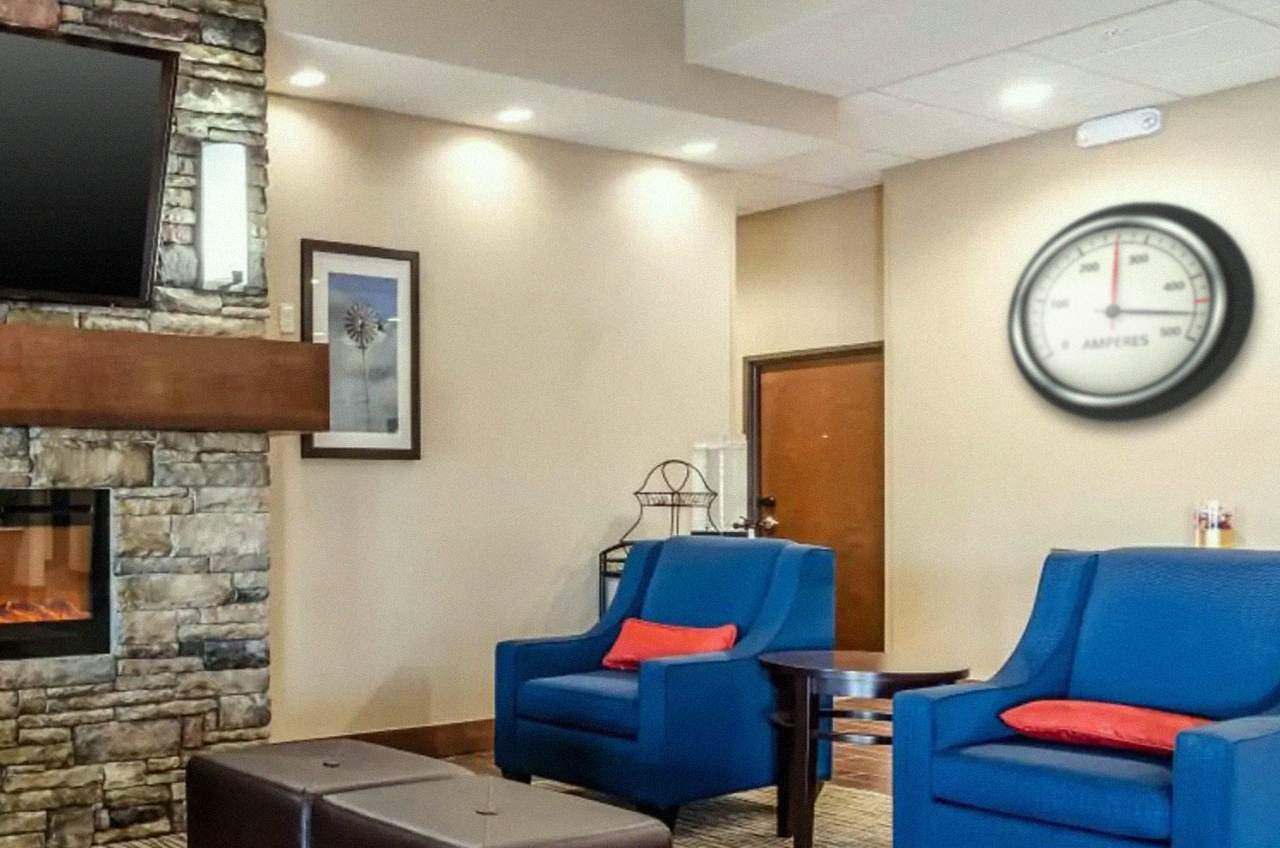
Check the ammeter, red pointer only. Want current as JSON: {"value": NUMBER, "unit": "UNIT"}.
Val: {"value": 260, "unit": "A"}
